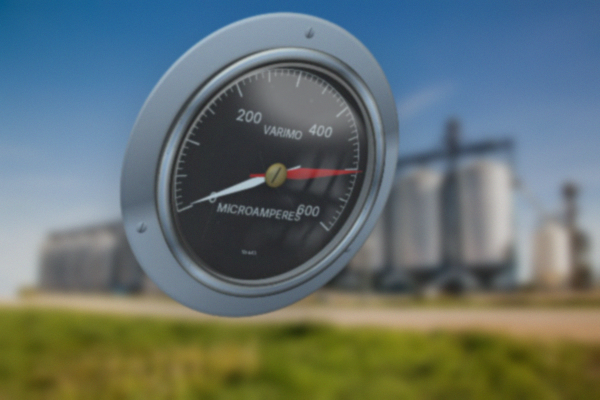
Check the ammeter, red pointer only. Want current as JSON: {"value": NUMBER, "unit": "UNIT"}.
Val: {"value": 500, "unit": "µA"}
